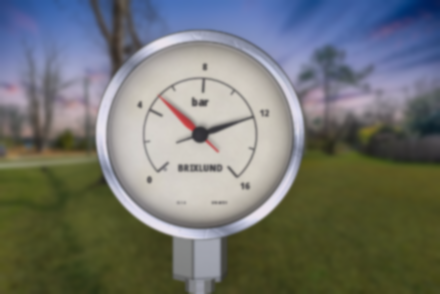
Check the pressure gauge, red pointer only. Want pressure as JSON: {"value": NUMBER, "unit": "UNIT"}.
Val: {"value": 5, "unit": "bar"}
